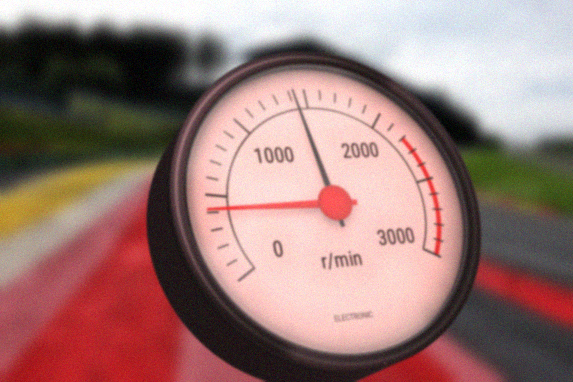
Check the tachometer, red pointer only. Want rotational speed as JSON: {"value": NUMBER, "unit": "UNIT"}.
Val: {"value": 400, "unit": "rpm"}
